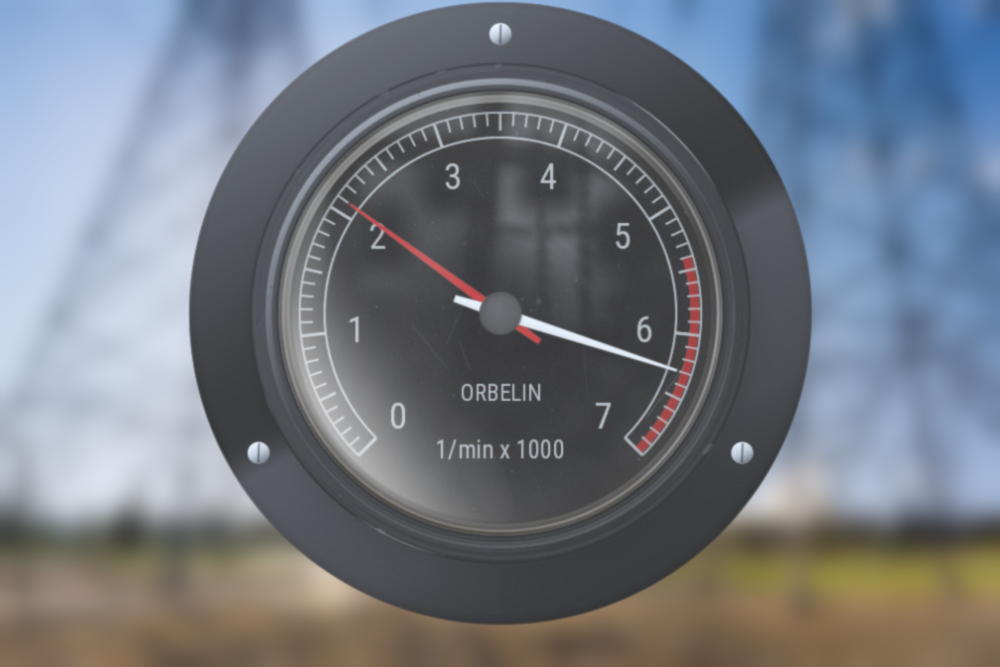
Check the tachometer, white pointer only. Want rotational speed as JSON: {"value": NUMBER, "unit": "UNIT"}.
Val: {"value": 6300, "unit": "rpm"}
